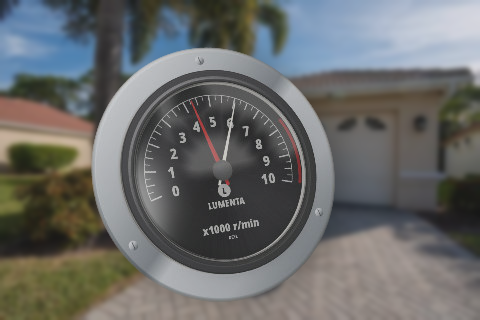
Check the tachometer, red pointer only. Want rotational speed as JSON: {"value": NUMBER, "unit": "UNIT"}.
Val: {"value": 4250, "unit": "rpm"}
